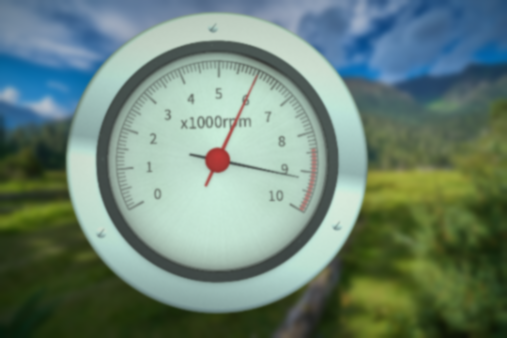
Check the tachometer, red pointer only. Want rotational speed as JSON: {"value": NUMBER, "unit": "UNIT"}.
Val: {"value": 6000, "unit": "rpm"}
